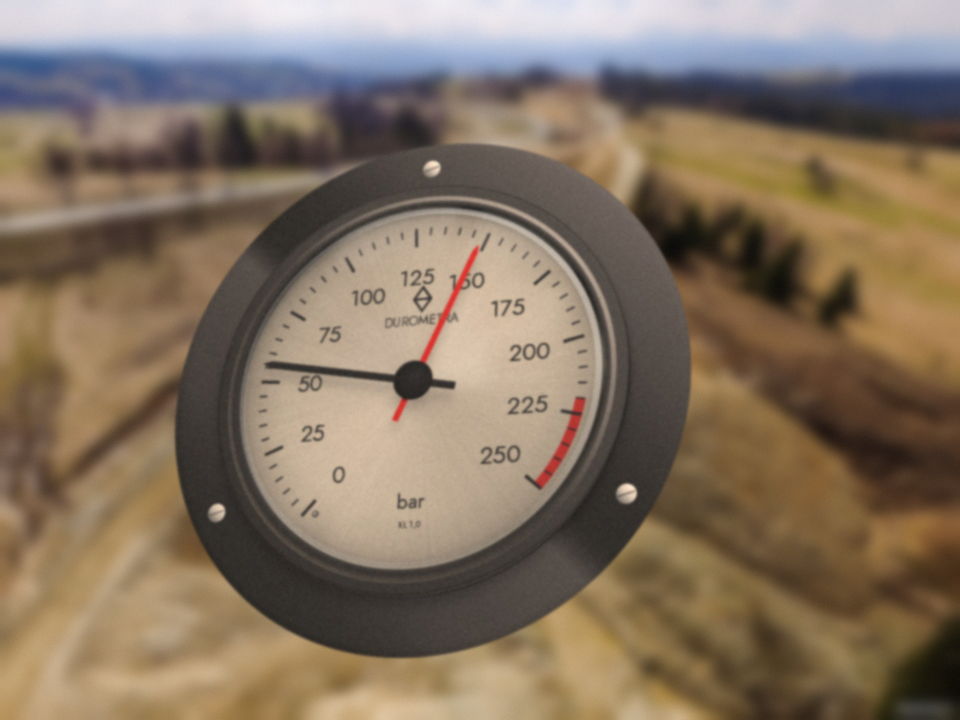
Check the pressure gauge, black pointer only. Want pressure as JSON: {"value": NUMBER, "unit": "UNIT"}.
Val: {"value": 55, "unit": "bar"}
